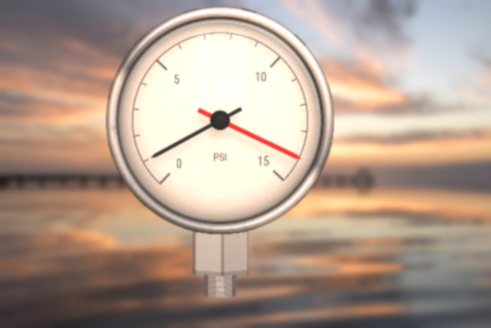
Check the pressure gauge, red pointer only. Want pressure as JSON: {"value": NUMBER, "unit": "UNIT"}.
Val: {"value": 14, "unit": "psi"}
